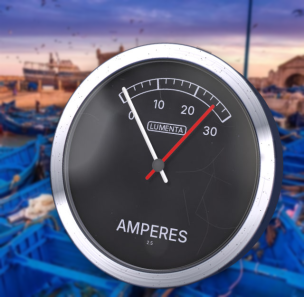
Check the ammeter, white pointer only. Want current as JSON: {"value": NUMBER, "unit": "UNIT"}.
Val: {"value": 2, "unit": "A"}
